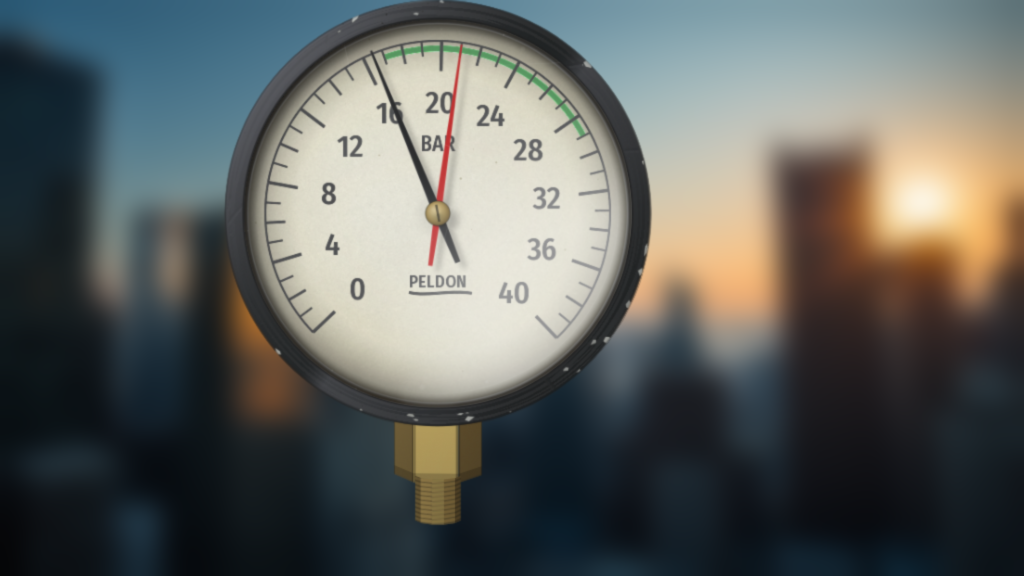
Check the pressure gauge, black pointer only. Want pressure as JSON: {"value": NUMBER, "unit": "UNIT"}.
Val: {"value": 16.5, "unit": "bar"}
